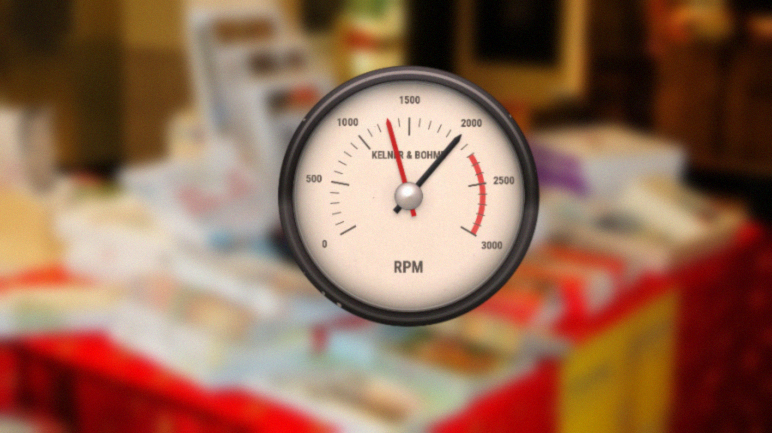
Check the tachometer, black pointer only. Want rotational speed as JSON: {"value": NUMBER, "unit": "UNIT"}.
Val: {"value": 2000, "unit": "rpm"}
